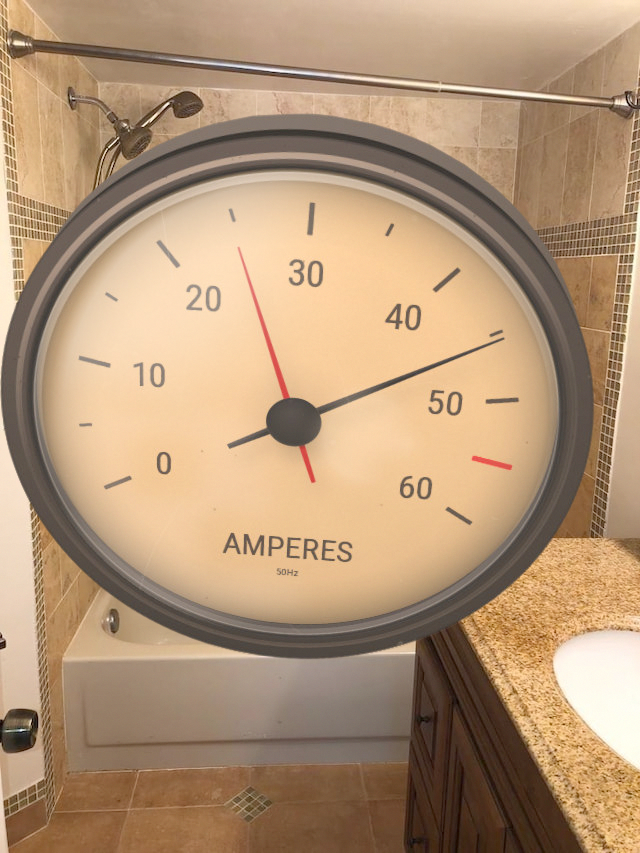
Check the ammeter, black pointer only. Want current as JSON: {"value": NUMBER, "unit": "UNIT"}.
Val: {"value": 45, "unit": "A"}
